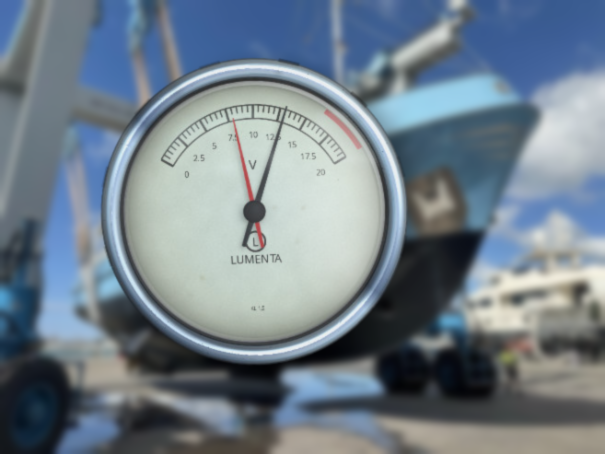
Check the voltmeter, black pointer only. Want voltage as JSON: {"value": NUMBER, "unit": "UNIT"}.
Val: {"value": 13, "unit": "V"}
